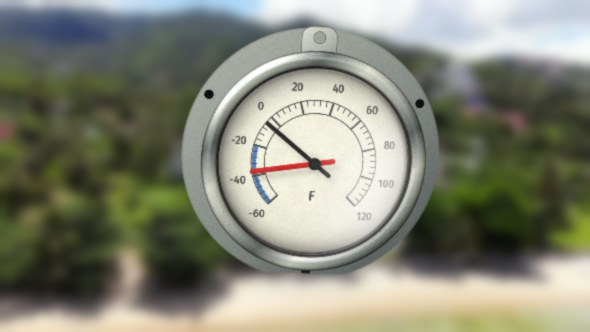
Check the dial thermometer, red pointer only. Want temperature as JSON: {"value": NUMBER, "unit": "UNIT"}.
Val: {"value": -36, "unit": "°F"}
